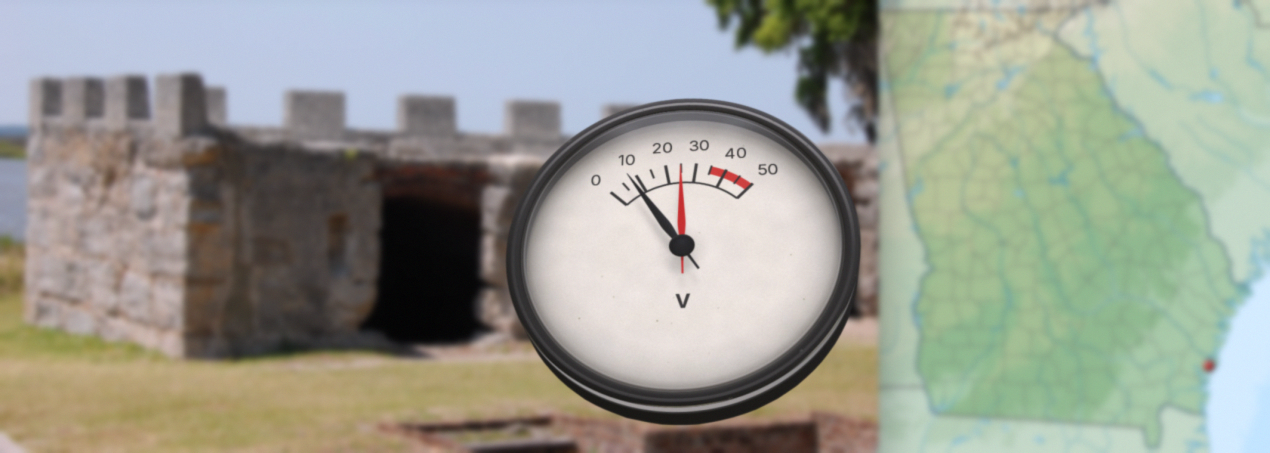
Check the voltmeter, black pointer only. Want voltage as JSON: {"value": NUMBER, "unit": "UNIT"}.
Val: {"value": 7.5, "unit": "V"}
